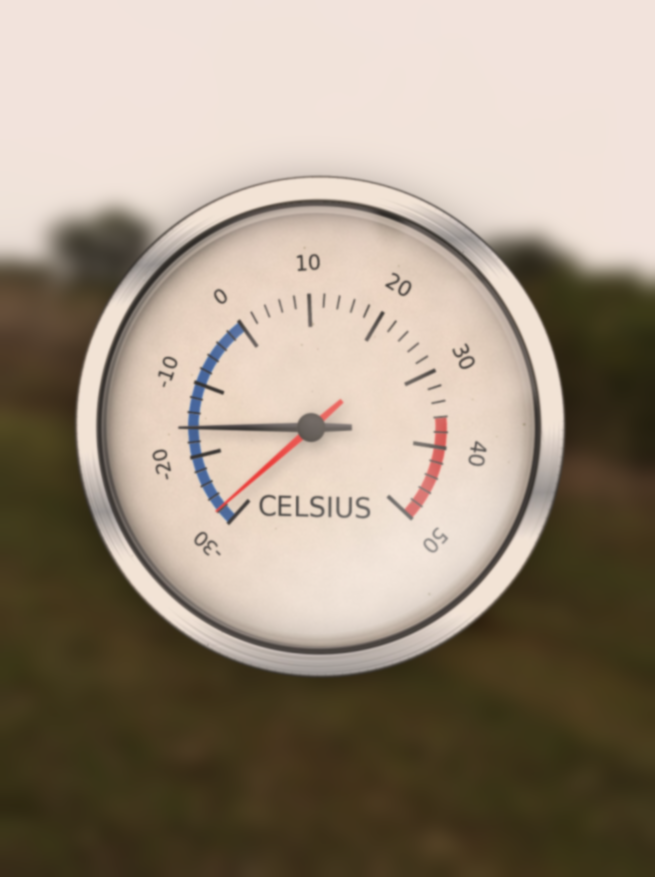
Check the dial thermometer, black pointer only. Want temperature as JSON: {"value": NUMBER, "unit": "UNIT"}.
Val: {"value": -16, "unit": "°C"}
